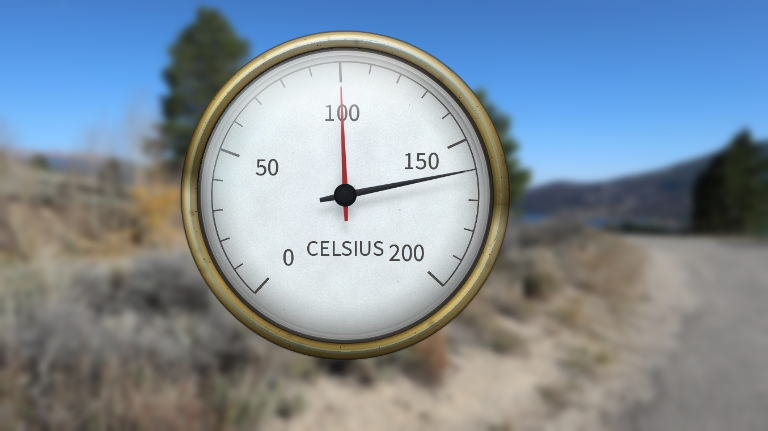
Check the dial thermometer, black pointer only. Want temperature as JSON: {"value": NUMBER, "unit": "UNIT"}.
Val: {"value": 160, "unit": "°C"}
